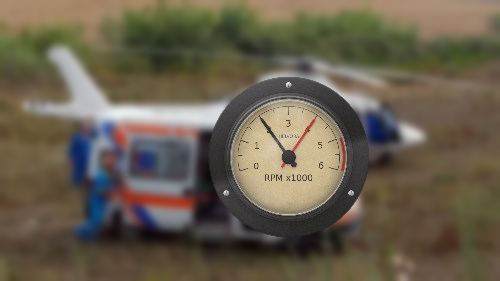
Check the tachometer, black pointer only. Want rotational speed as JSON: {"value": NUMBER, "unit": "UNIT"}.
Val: {"value": 2000, "unit": "rpm"}
